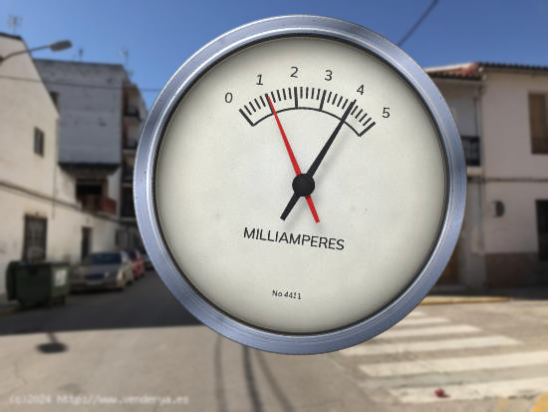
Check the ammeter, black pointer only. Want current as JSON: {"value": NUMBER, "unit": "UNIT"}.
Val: {"value": 4, "unit": "mA"}
